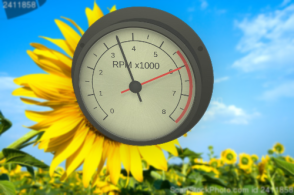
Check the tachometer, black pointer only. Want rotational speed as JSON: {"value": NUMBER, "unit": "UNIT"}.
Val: {"value": 3500, "unit": "rpm"}
